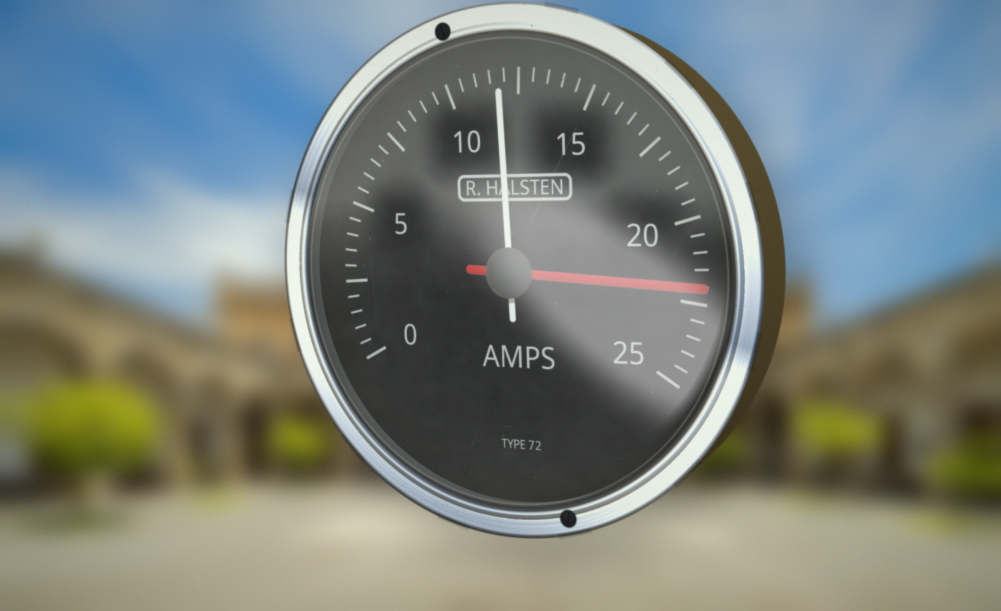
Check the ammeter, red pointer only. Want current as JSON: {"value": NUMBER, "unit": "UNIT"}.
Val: {"value": 22, "unit": "A"}
